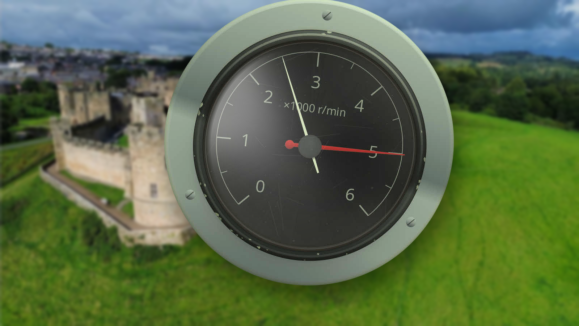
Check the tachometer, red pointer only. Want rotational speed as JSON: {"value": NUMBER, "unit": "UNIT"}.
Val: {"value": 5000, "unit": "rpm"}
